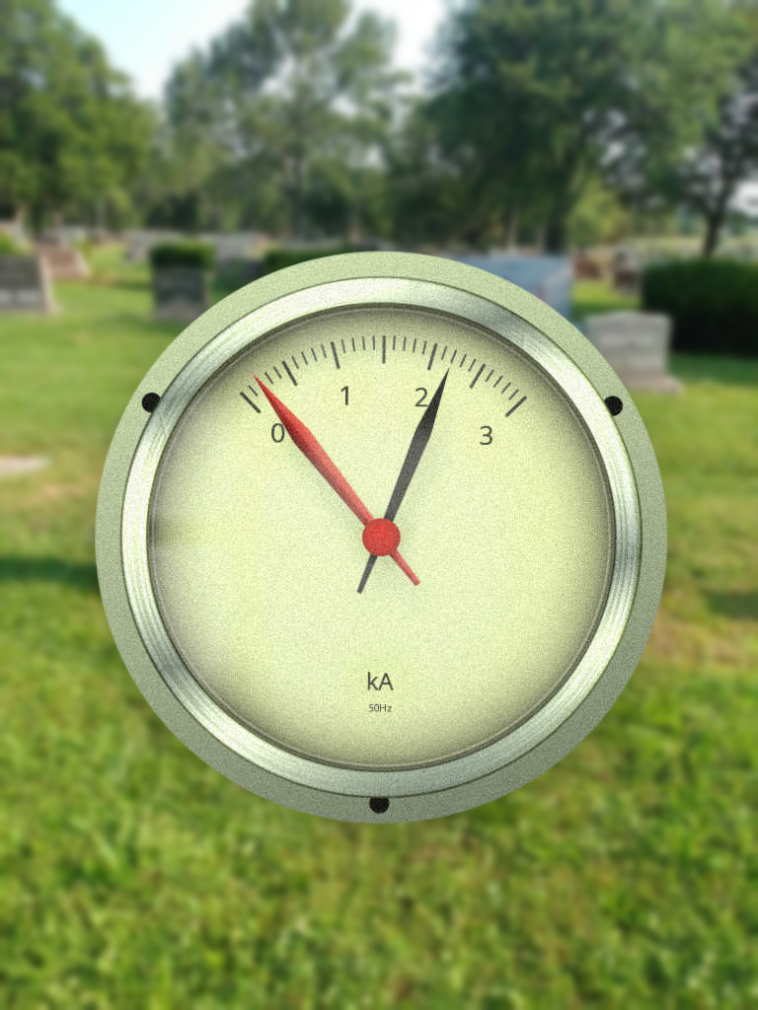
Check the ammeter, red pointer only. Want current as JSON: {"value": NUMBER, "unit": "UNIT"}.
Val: {"value": 0.2, "unit": "kA"}
